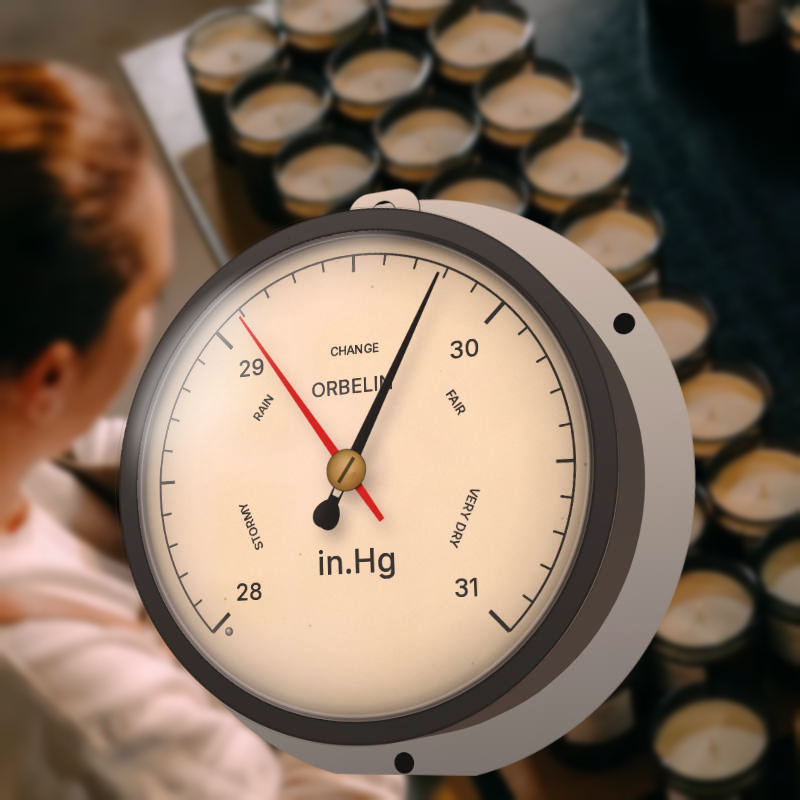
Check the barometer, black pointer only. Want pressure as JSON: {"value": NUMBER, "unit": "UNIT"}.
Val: {"value": 29.8, "unit": "inHg"}
